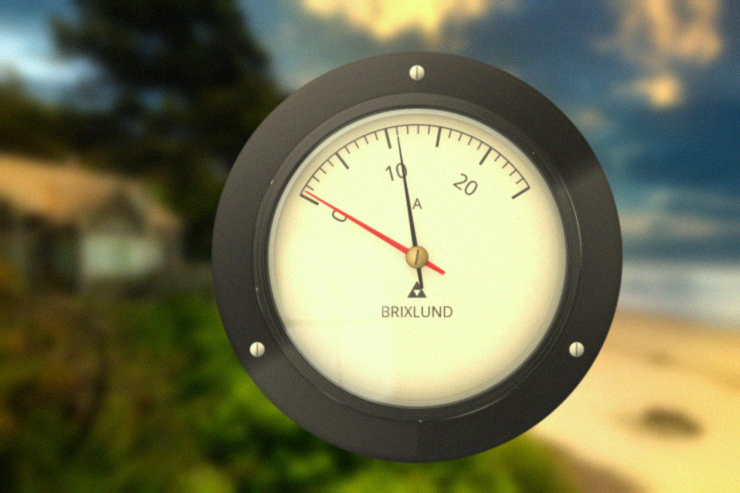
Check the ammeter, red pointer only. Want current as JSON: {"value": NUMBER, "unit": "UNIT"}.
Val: {"value": 0.5, "unit": "A"}
